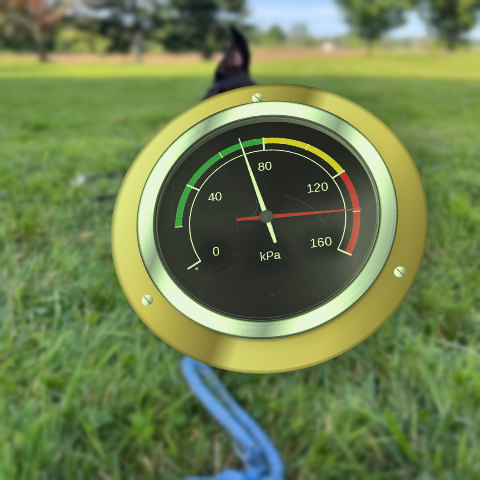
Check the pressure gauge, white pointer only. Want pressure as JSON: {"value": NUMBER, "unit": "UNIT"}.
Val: {"value": 70, "unit": "kPa"}
